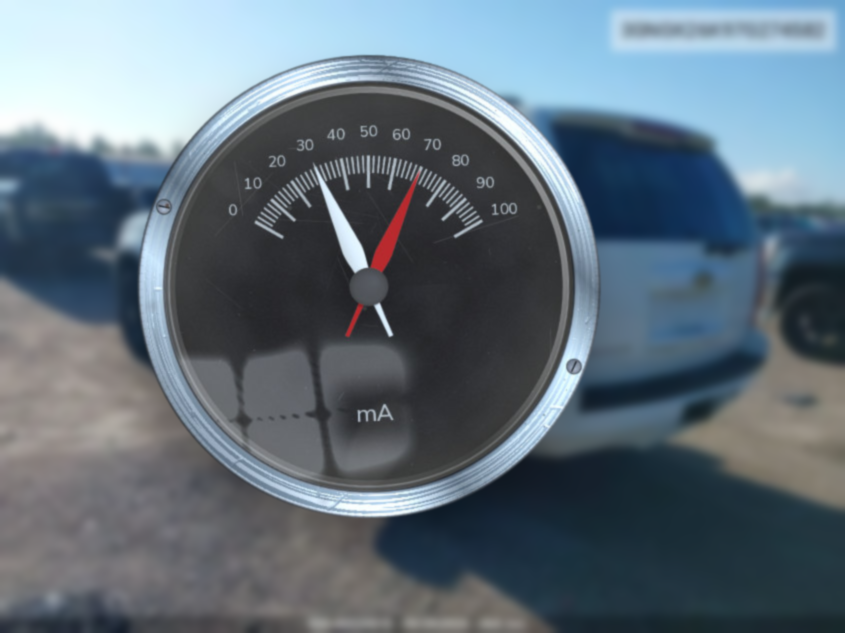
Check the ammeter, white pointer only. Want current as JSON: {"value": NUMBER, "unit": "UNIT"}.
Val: {"value": 30, "unit": "mA"}
